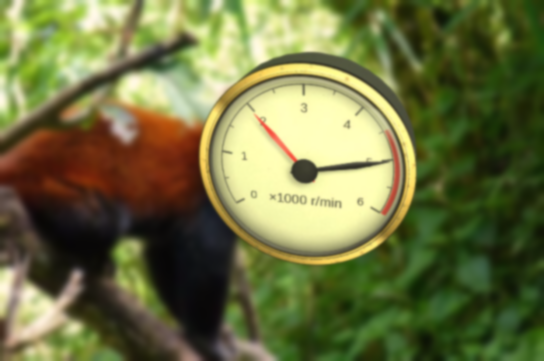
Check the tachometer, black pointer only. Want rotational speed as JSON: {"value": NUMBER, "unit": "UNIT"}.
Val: {"value": 5000, "unit": "rpm"}
